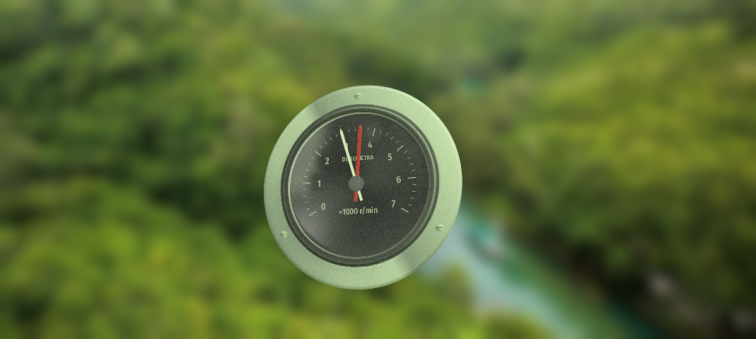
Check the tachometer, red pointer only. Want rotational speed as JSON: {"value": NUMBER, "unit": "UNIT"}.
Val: {"value": 3600, "unit": "rpm"}
